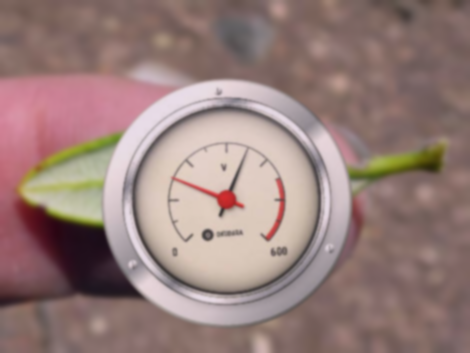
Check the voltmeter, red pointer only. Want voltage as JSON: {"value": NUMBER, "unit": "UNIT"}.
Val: {"value": 150, "unit": "V"}
